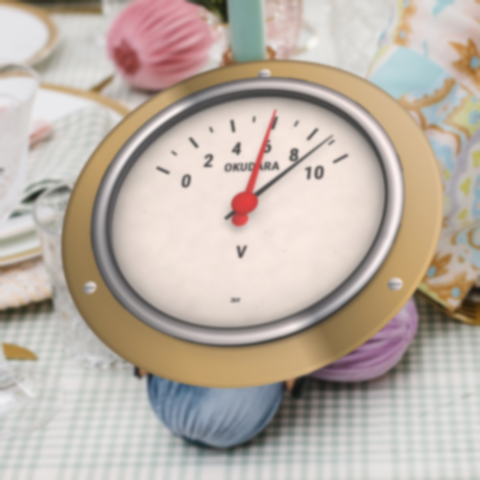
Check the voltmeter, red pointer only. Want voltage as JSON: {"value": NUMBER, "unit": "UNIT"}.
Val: {"value": 6, "unit": "V"}
